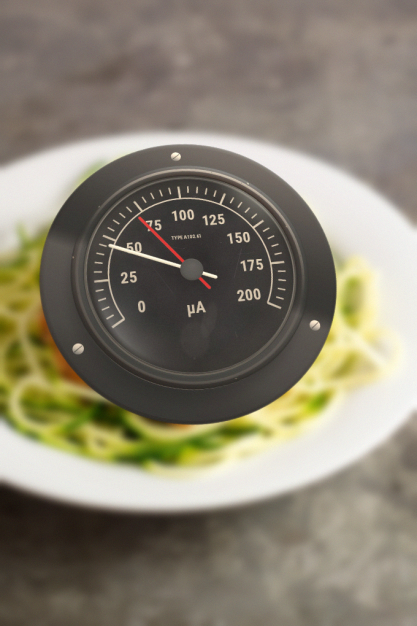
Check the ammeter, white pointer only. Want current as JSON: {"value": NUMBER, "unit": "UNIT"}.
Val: {"value": 45, "unit": "µA"}
